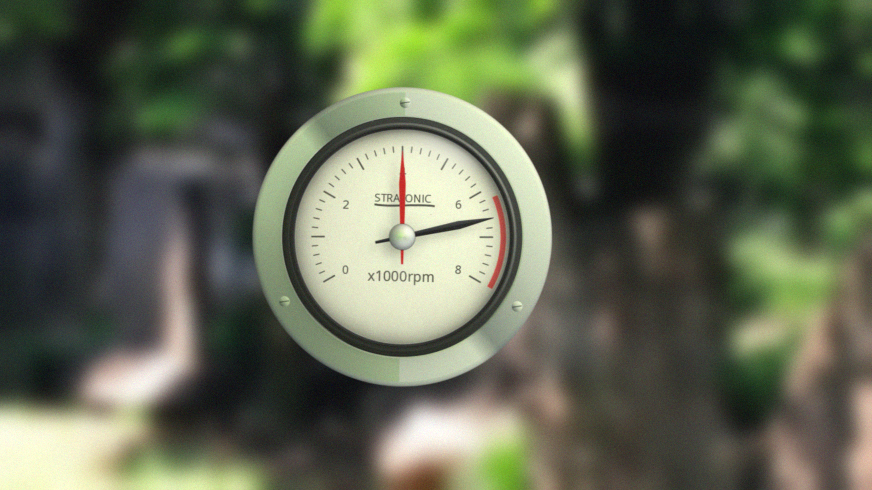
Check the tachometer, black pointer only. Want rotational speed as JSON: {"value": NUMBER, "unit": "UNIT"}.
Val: {"value": 6600, "unit": "rpm"}
